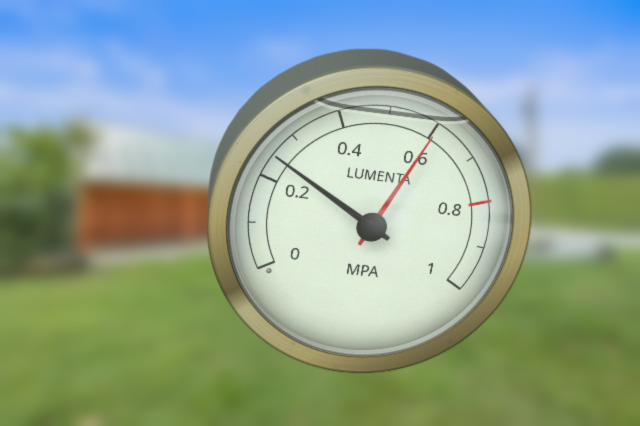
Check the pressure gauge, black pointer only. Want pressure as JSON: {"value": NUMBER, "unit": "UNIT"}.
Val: {"value": 0.25, "unit": "MPa"}
